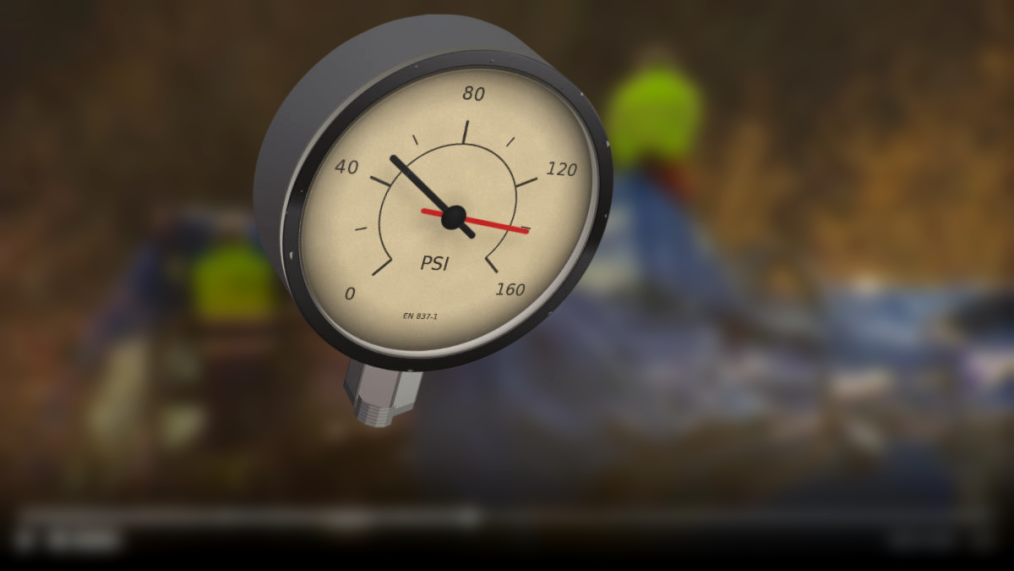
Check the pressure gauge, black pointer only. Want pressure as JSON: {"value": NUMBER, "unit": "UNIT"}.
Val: {"value": 50, "unit": "psi"}
